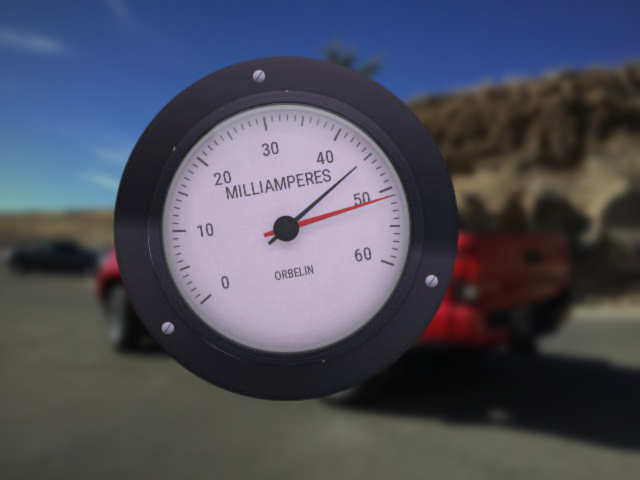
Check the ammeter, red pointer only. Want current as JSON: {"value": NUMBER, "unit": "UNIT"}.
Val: {"value": 51, "unit": "mA"}
